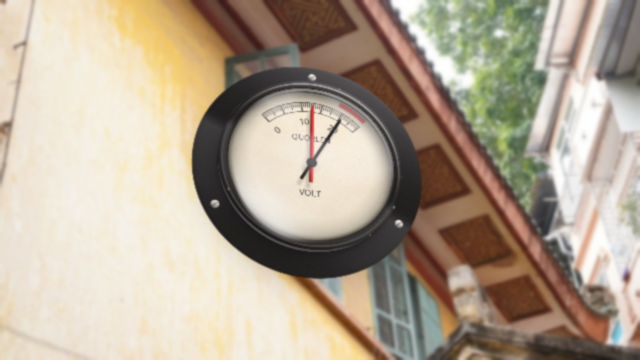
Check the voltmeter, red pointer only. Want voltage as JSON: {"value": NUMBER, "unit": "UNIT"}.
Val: {"value": 12.5, "unit": "V"}
